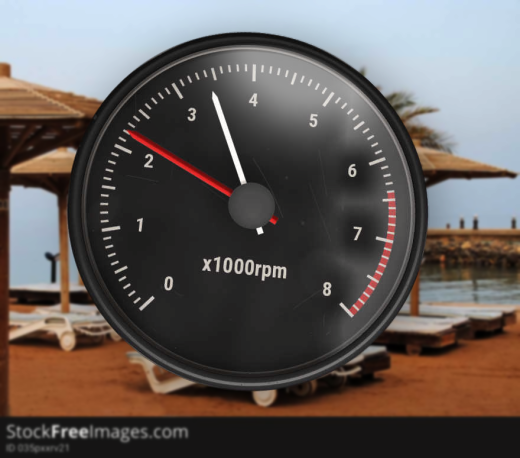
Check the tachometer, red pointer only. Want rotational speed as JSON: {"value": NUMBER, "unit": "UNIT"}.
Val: {"value": 2200, "unit": "rpm"}
